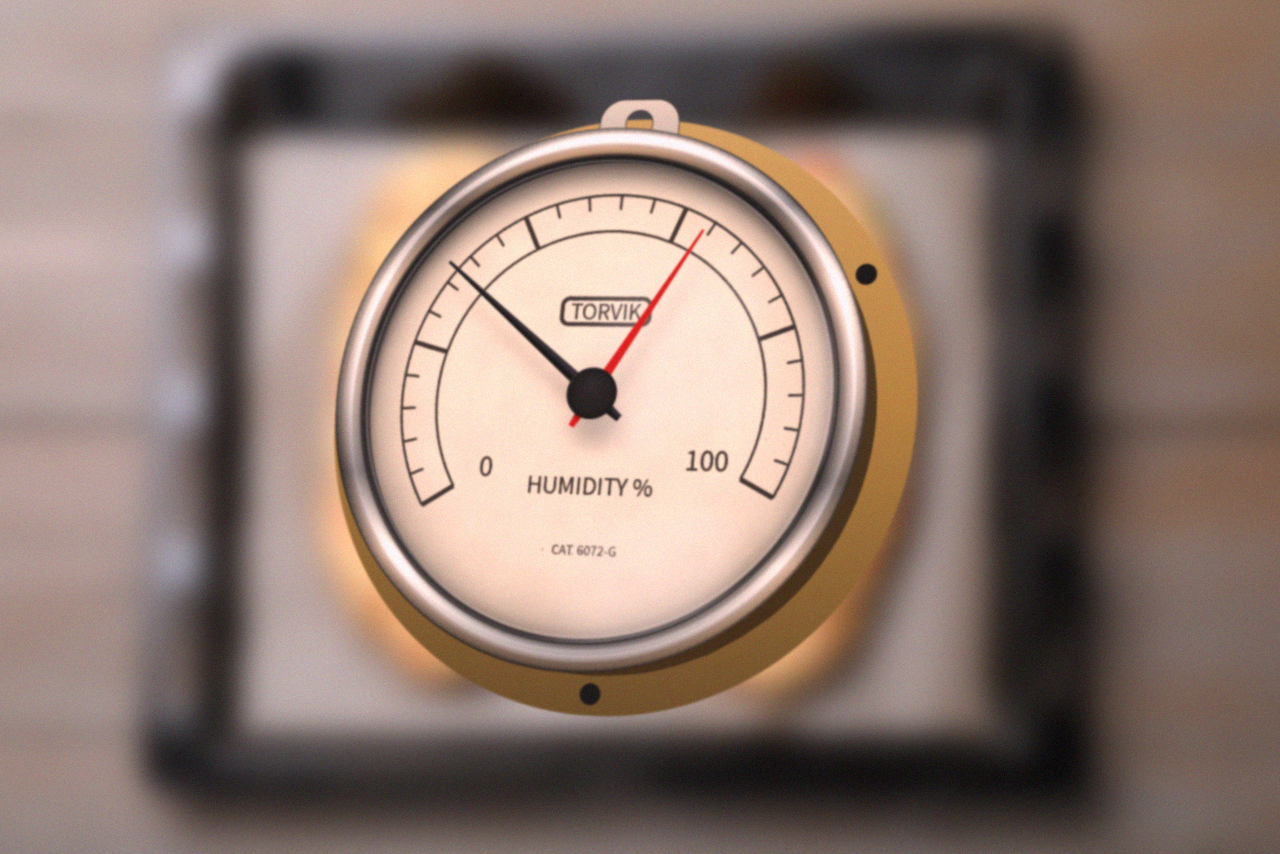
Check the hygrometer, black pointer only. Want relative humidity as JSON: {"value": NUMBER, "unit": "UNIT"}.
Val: {"value": 30, "unit": "%"}
